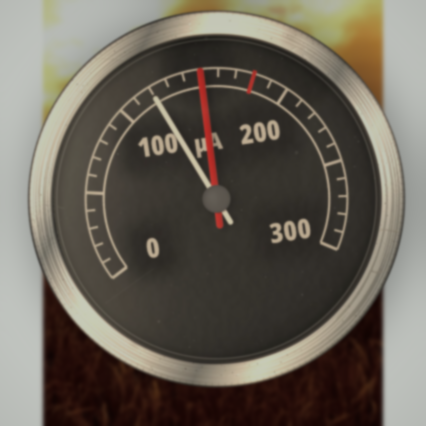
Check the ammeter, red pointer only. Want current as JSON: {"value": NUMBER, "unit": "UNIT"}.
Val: {"value": 150, "unit": "µA"}
